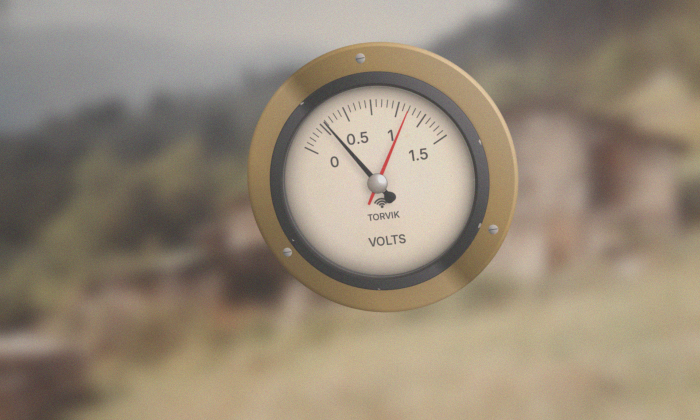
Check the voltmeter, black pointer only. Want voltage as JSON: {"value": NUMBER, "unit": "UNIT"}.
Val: {"value": 0.3, "unit": "V"}
